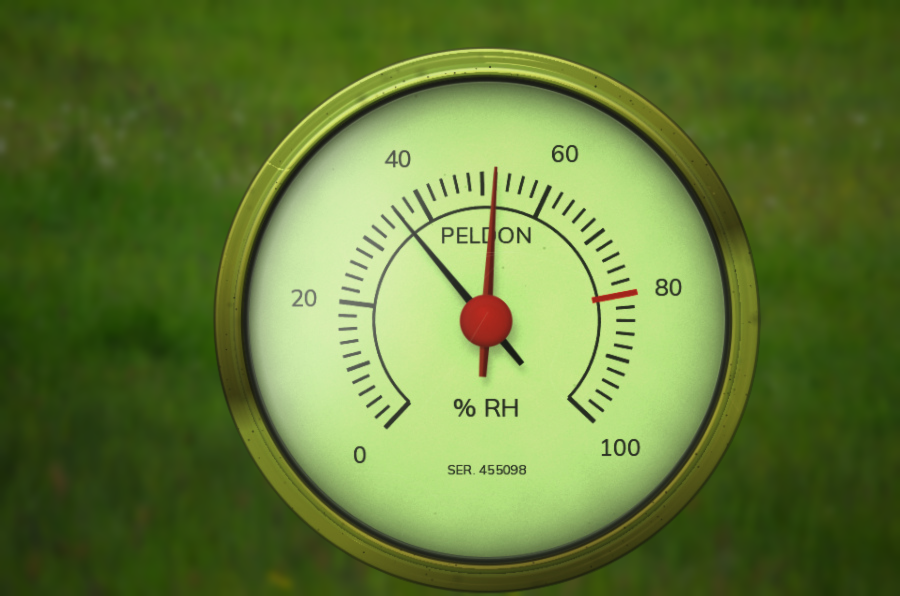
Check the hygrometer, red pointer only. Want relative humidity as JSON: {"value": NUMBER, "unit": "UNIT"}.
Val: {"value": 52, "unit": "%"}
